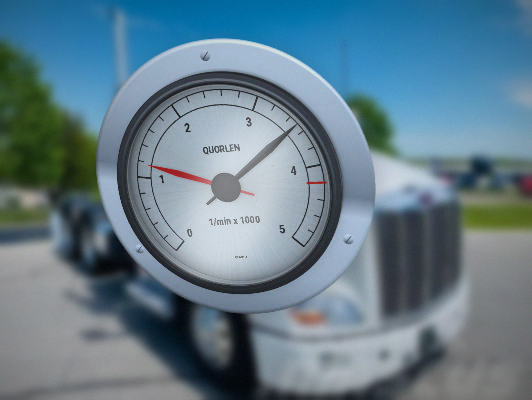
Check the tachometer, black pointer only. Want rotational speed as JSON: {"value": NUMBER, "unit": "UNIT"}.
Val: {"value": 3500, "unit": "rpm"}
